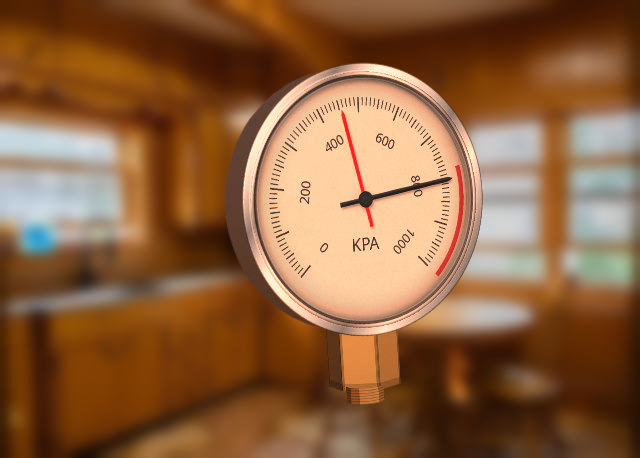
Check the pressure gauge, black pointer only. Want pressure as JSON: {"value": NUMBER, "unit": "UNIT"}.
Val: {"value": 800, "unit": "kPa"}
